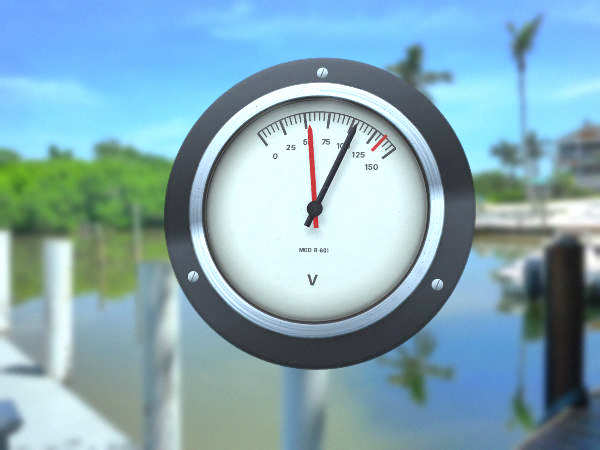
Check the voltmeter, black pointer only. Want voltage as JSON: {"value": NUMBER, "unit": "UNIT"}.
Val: {"value": 105, "unit": "V"}
